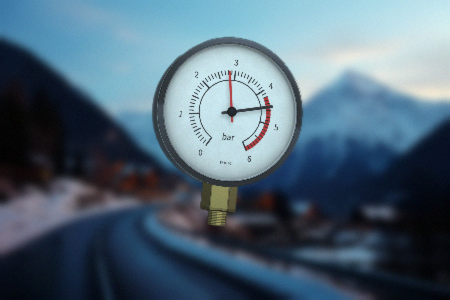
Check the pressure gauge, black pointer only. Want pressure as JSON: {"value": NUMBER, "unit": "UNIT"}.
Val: {"value": 4.5, "unit": "bar"}
